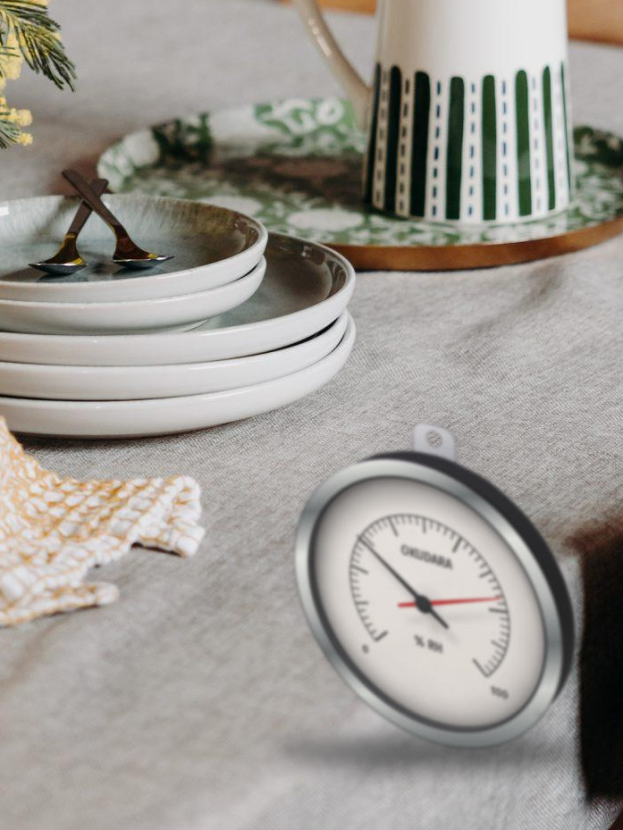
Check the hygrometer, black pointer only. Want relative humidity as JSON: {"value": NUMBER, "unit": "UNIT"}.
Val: {"value": 30, "unit": "%"}
